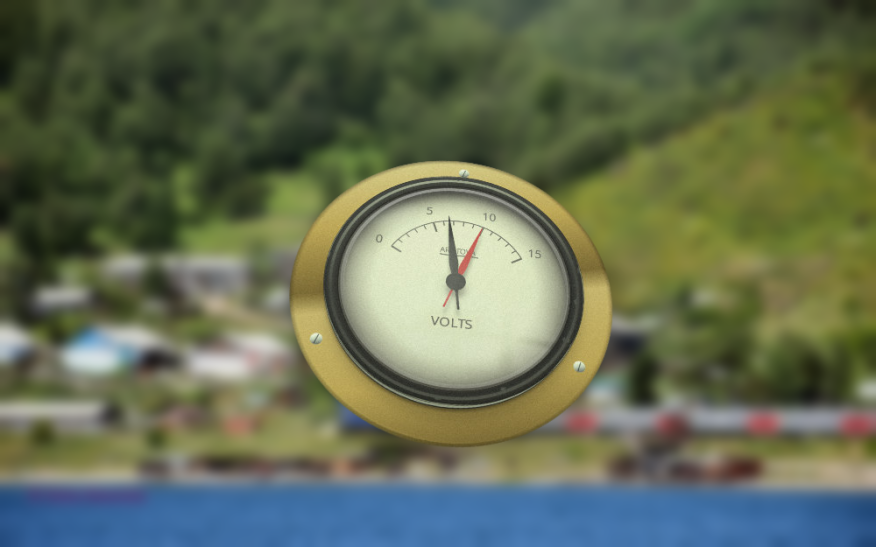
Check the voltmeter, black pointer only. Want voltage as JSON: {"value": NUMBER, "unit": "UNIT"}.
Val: {"value": 6.5, "unit": "V"}
